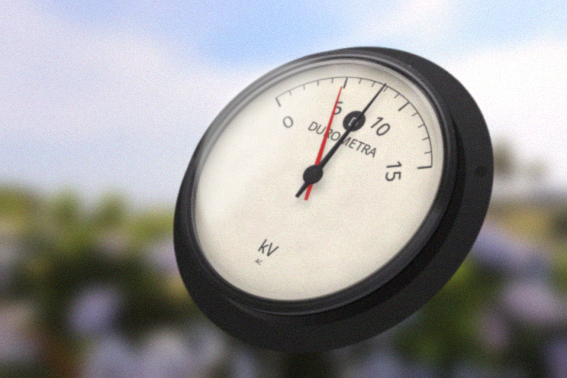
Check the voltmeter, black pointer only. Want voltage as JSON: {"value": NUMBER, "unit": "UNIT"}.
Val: {"value": 8, "unit": "kV"}
